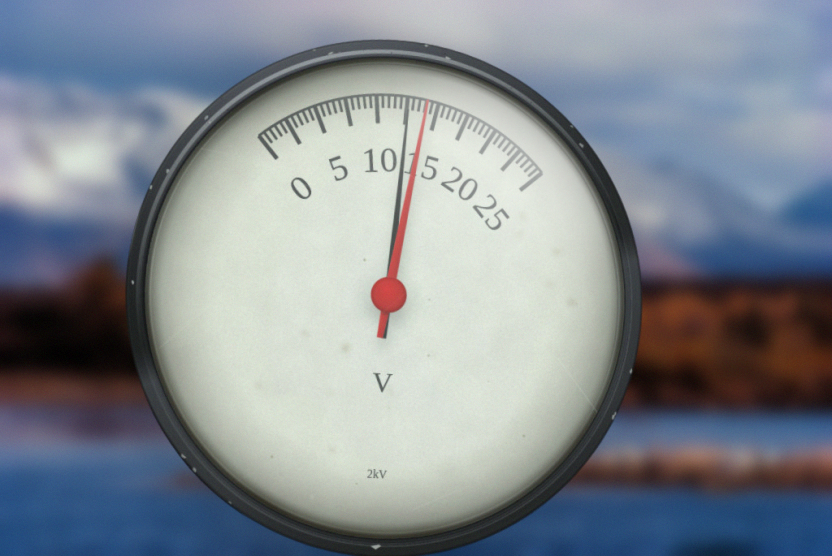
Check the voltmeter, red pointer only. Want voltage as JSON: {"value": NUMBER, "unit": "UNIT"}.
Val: {"value": 14, "unit": "V"}
